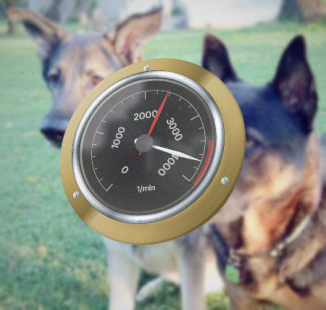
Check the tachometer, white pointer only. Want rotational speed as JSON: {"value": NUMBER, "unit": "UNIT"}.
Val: {"value": 3700, "unit": "rpm"}
